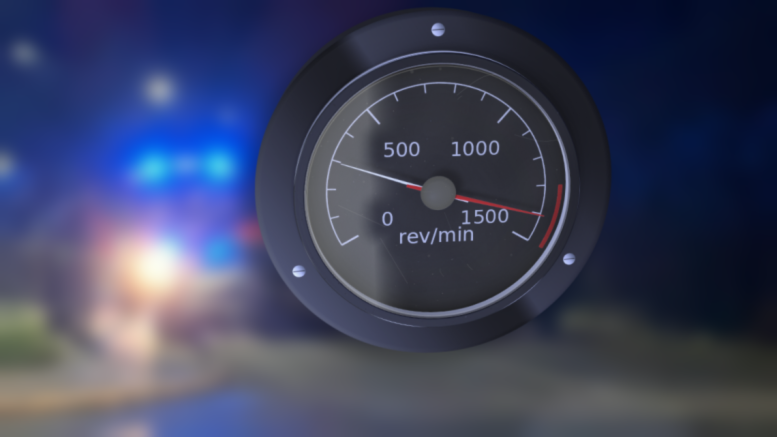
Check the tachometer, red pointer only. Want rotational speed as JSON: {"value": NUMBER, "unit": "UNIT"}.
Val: {"value": 1400, "unit": "rpm"}
